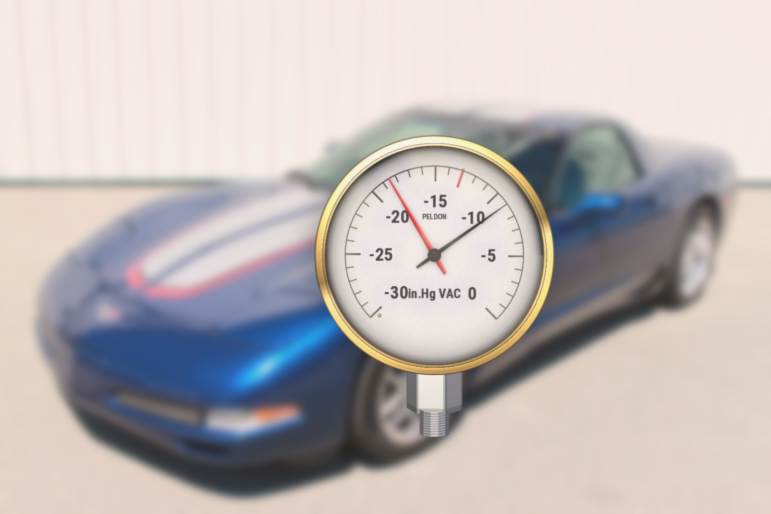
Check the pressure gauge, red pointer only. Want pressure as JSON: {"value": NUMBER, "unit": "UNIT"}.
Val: {"value": -18.5, "unit": "inHg"}
